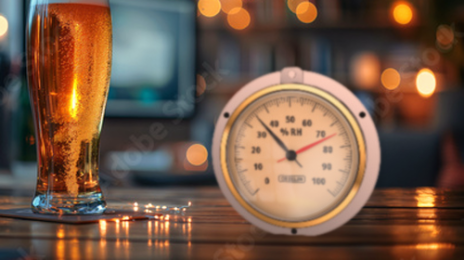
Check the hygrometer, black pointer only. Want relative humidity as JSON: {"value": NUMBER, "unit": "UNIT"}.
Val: {"value": 35, "unit": "%"}
